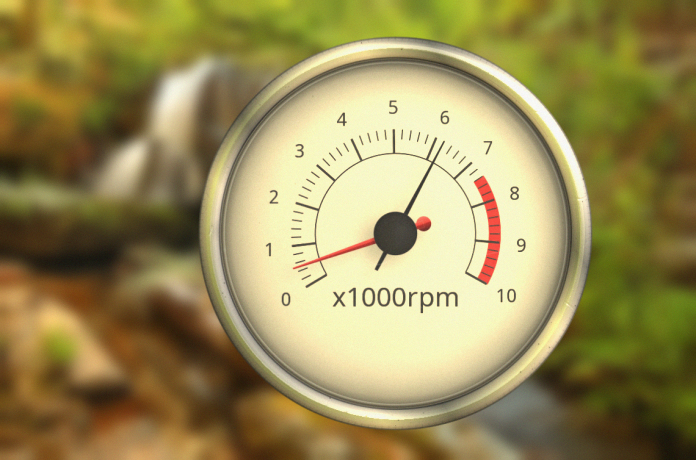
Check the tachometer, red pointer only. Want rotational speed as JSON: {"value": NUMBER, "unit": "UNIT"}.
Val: {"value": 500, "unit": "rpm"}
